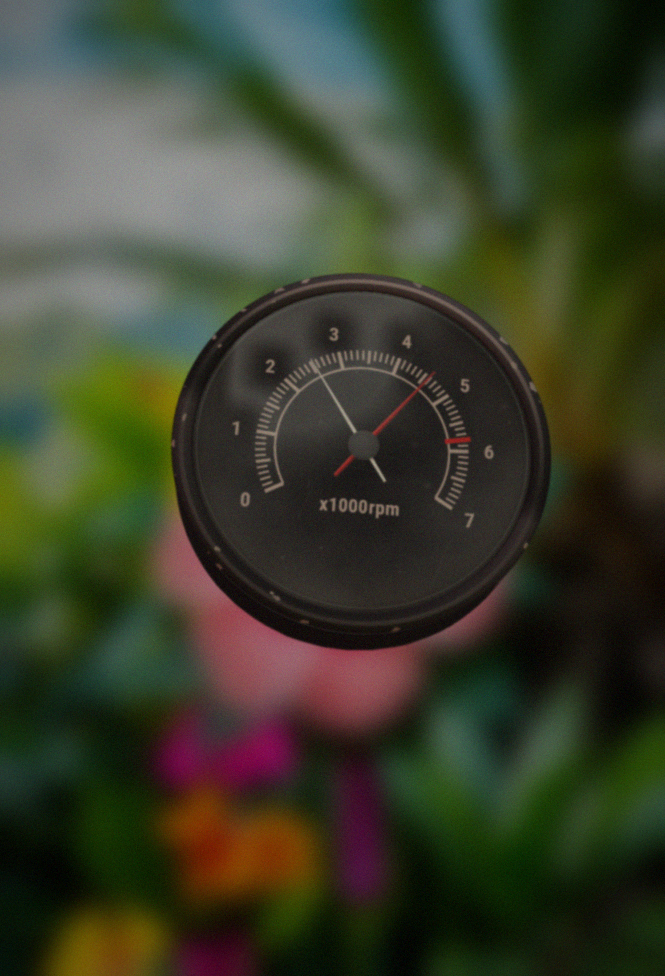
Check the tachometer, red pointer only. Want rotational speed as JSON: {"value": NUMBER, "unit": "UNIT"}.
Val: {"value": 4600, "unit": "rpm"}
